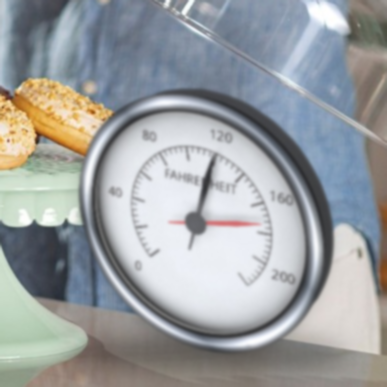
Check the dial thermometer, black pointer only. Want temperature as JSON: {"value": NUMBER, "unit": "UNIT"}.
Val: {"value": 120, "unit": "°F"}
